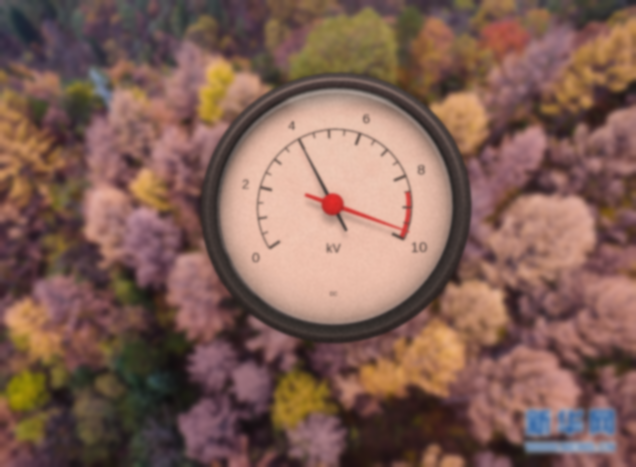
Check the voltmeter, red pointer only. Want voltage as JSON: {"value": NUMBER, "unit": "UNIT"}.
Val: {"value": 9.75, "unit": "kV"}
